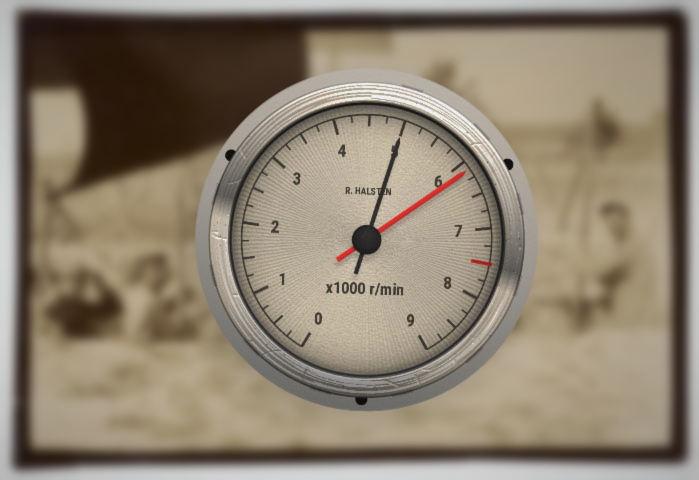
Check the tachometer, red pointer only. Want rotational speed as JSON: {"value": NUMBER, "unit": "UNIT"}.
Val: {"value": 6125, "unit": "rpm"}
